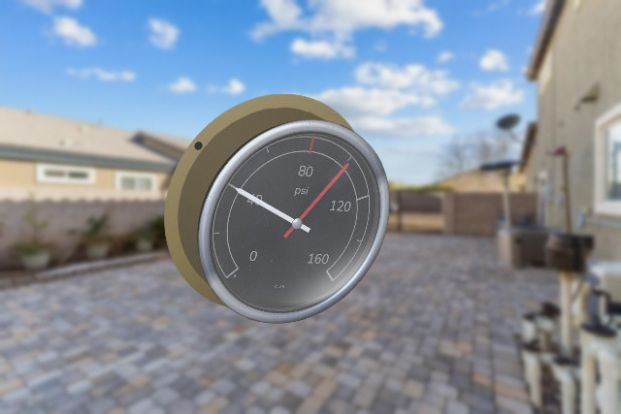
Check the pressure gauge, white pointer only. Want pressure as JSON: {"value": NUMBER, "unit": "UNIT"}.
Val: {"value": 40, "unit": "psi"}
